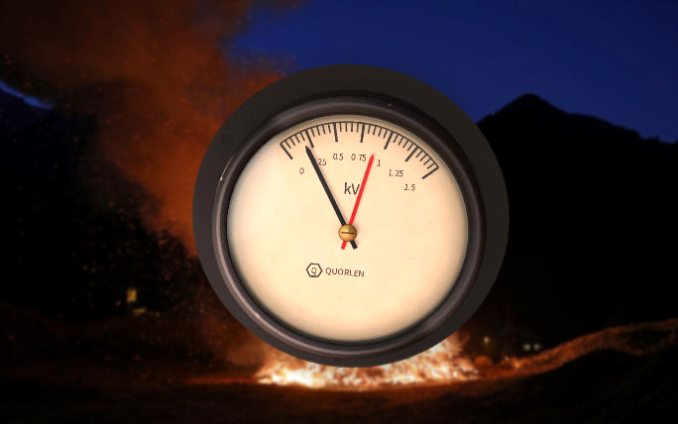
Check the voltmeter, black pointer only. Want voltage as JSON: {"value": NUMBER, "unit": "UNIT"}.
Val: {"value": 0.2, "unit": "kV"}
